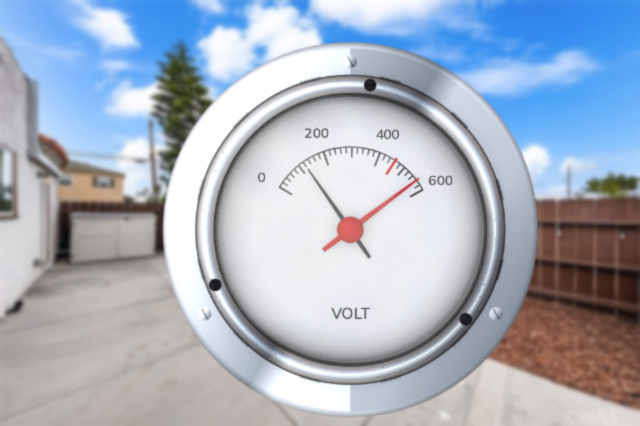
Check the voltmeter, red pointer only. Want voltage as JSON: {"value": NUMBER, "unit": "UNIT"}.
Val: {"value": 560, "unit": "V"}
